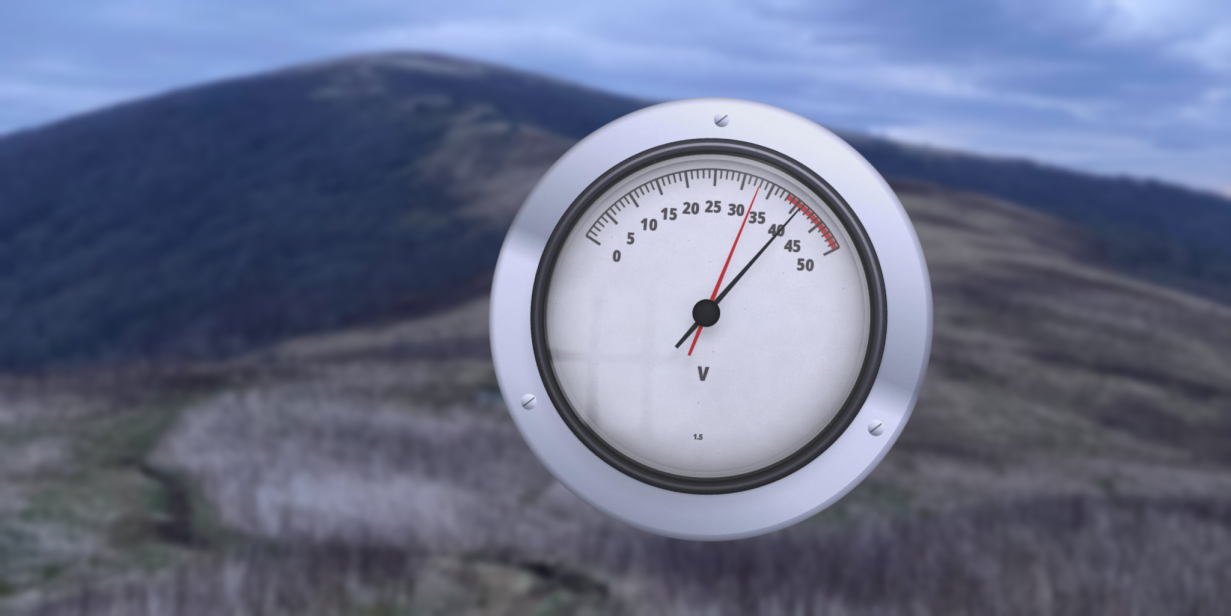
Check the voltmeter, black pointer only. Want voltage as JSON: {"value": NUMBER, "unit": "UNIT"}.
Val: {"value": 41, "unit": "V"}
